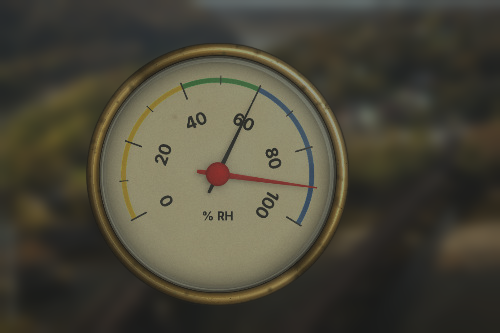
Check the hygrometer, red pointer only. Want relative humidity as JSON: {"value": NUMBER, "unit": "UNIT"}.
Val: {"value": 90, "unit": "%"}
